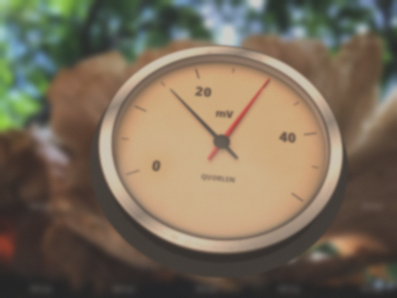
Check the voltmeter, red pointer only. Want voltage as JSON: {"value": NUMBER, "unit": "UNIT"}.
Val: {"value": 30, "unit": "mV"}
